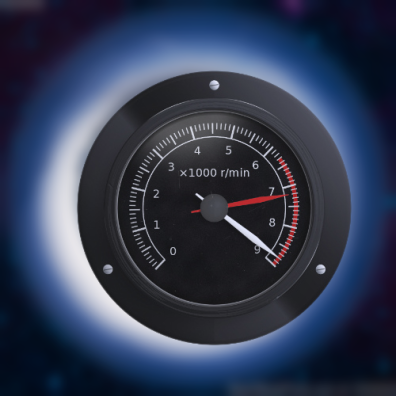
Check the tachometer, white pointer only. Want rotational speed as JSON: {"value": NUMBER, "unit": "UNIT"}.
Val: {"value": 8800, "unit": "rpm"}
